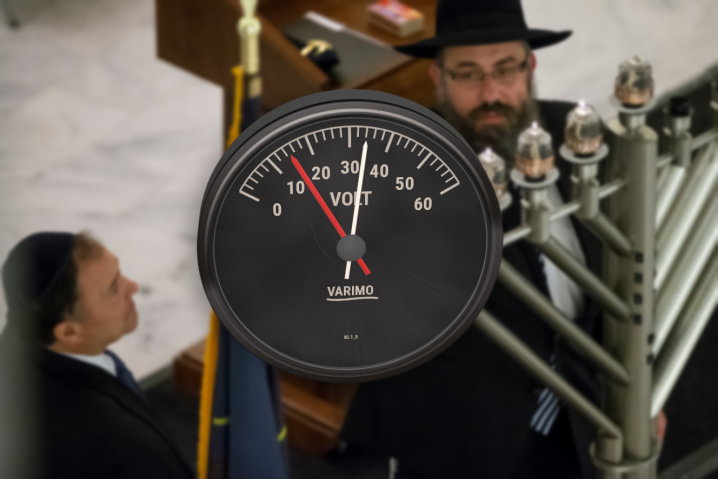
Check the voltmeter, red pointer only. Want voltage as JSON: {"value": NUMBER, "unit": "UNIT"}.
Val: {"value": 15, "unit": "V"}
